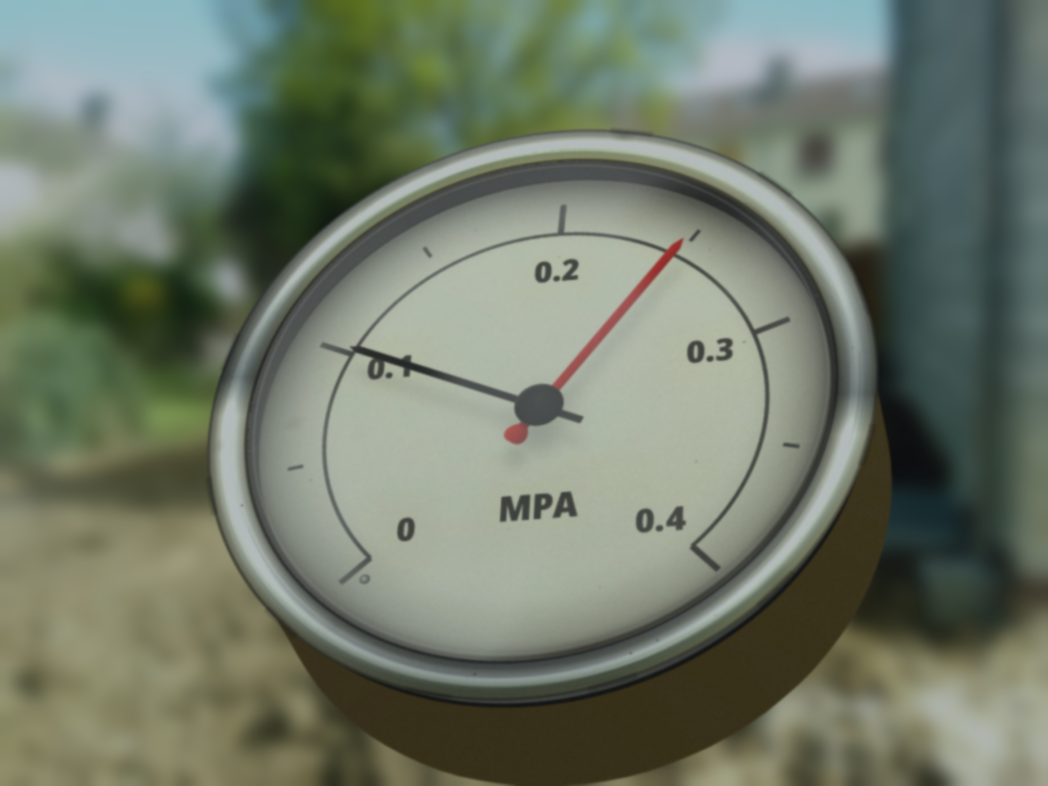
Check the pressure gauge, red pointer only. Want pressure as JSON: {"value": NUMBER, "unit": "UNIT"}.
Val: {"value": 0.25, "unit": "MPa"}
